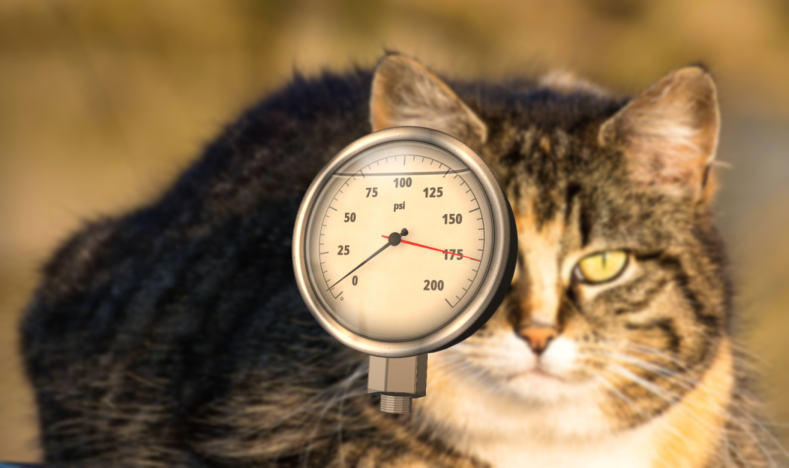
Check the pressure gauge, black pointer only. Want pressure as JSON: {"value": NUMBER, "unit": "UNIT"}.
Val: {"value": 5, "unit": "psi"}
